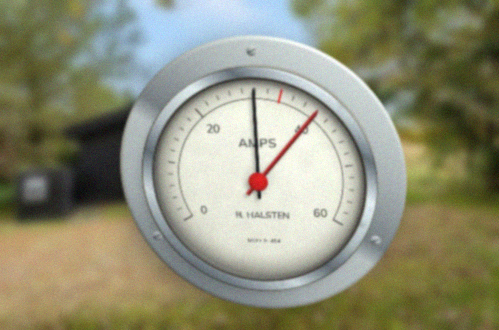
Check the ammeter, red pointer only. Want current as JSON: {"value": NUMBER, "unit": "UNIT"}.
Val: {"value": 40, "unit": "A"}
